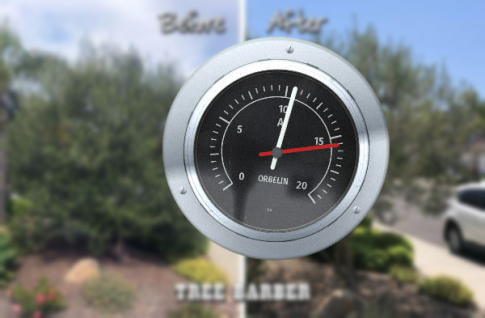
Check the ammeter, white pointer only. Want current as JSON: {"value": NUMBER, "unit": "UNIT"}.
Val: {"value": 10.5, "unit": "A"}
